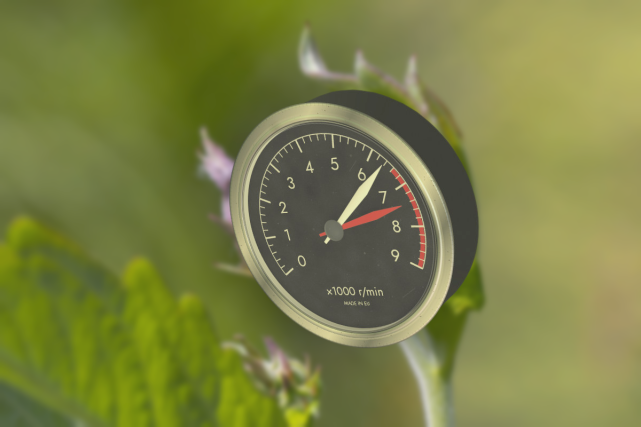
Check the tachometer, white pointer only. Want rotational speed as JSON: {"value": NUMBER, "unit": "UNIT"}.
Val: {"value": 6400, "unit": "rpm"}
